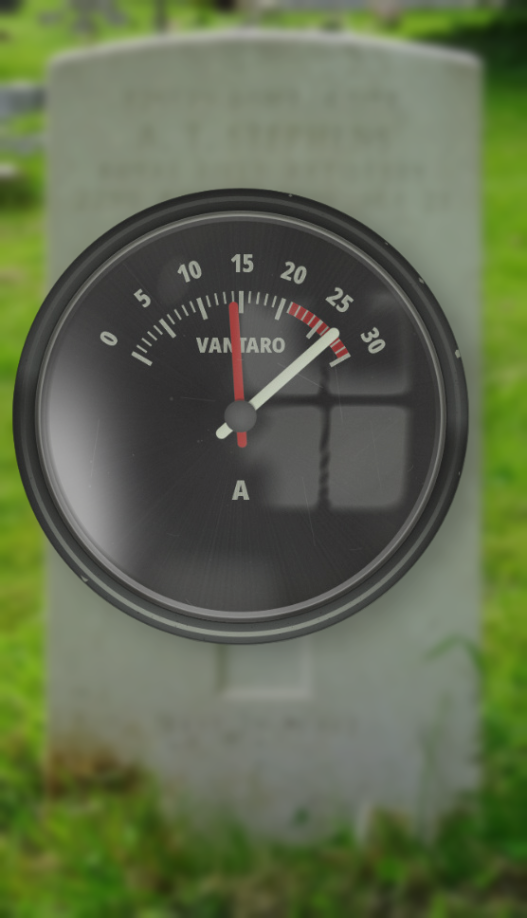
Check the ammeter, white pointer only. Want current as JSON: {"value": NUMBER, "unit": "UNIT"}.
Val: {"value": 27, "unit": "A"}
